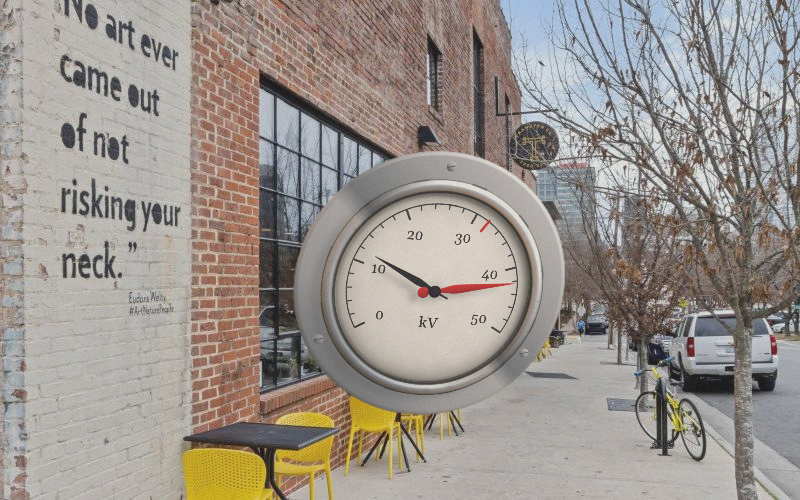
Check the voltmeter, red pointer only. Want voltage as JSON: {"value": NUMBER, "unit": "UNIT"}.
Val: {"value": 42, "unit": "kV"}
